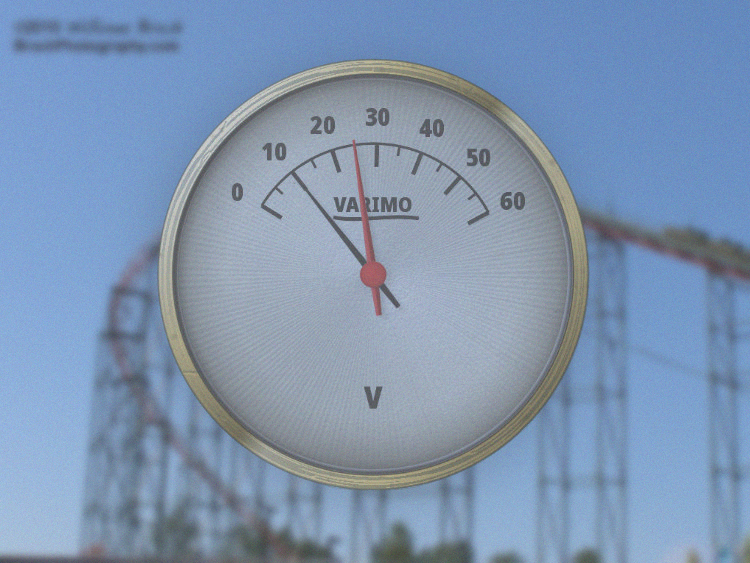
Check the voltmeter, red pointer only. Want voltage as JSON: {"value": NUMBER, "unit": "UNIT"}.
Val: {"value": 25, "unit": "V"}
